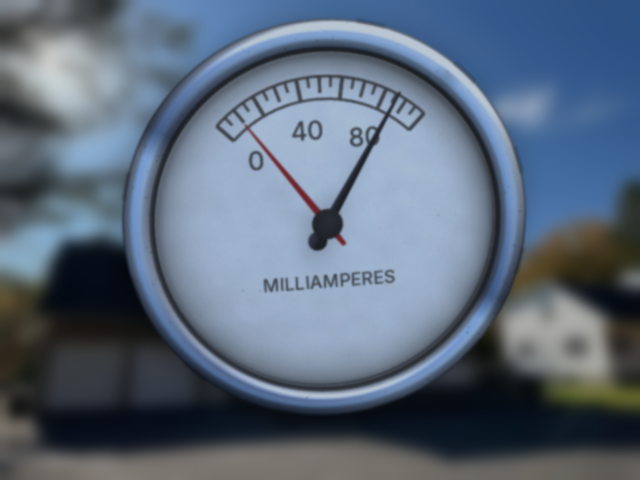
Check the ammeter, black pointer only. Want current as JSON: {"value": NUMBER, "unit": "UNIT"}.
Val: {"value": 85, "unit": "mA"}
